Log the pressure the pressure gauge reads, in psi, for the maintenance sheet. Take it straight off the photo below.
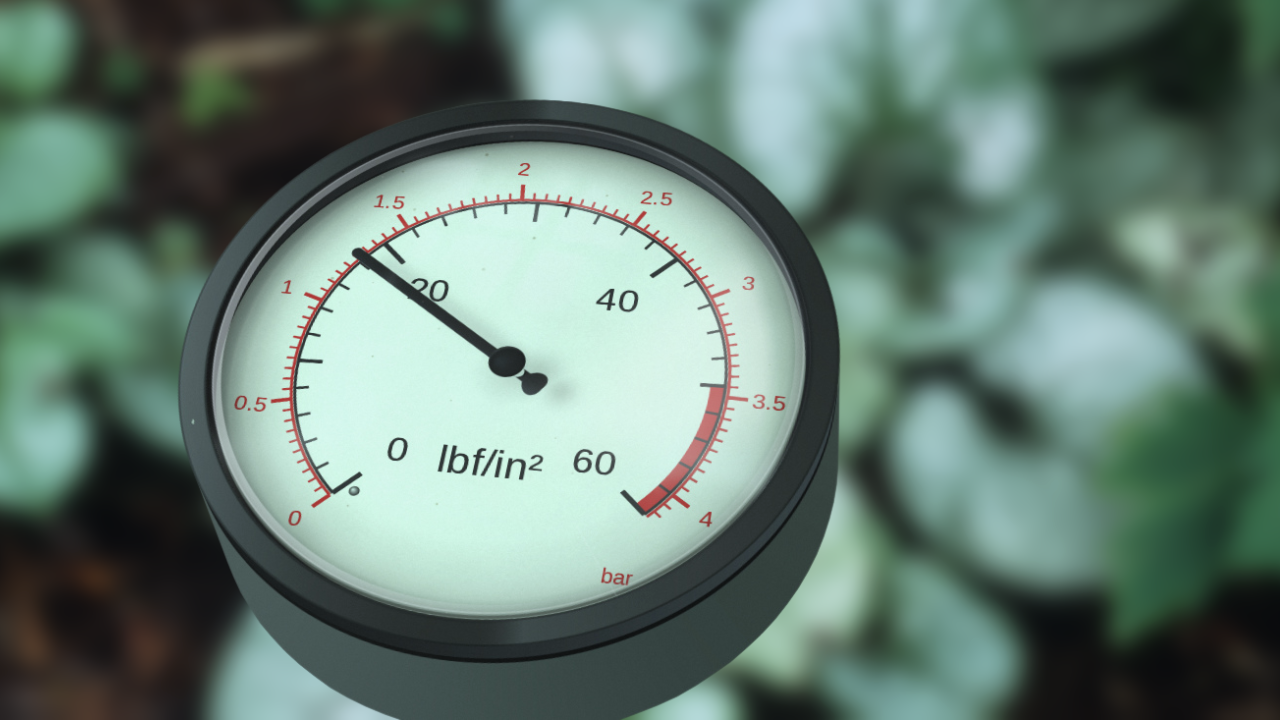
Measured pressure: 18 psi
